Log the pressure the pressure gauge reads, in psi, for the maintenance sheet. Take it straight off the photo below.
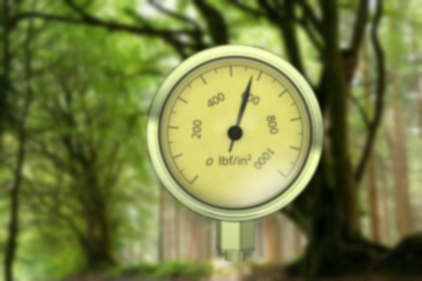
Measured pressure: 575 psi
